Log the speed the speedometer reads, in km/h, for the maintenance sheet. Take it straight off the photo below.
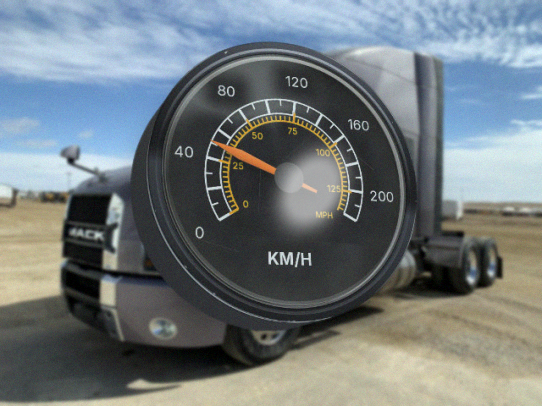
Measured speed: 50 km/h
